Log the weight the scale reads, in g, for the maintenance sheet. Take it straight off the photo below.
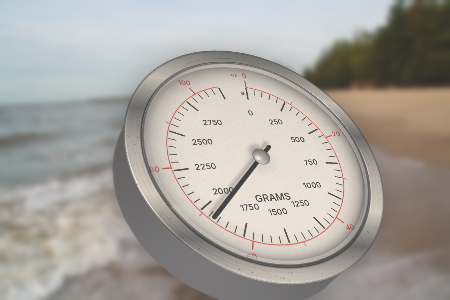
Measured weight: 1925 g
